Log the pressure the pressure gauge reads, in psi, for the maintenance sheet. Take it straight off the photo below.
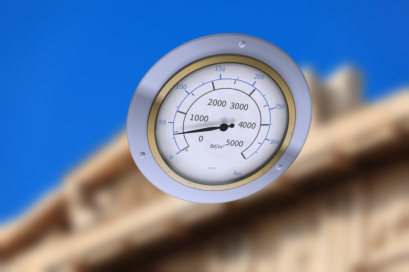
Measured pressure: 500 psi
